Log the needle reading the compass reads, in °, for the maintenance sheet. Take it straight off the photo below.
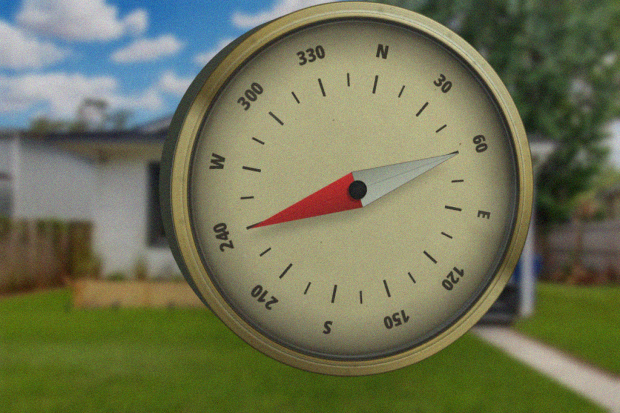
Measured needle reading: 240 °
